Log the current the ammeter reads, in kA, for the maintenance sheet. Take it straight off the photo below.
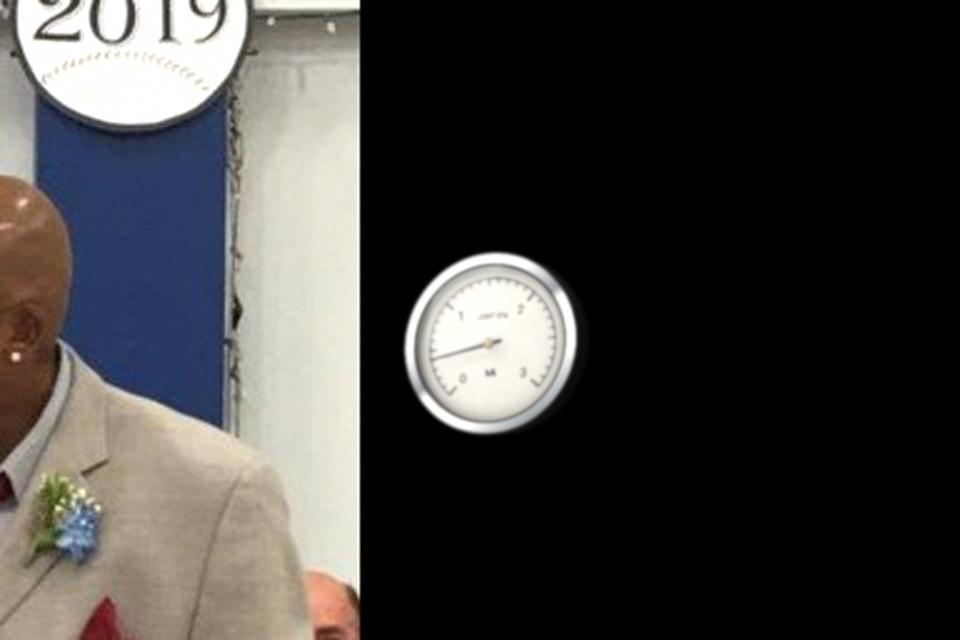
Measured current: 0.4 kA
